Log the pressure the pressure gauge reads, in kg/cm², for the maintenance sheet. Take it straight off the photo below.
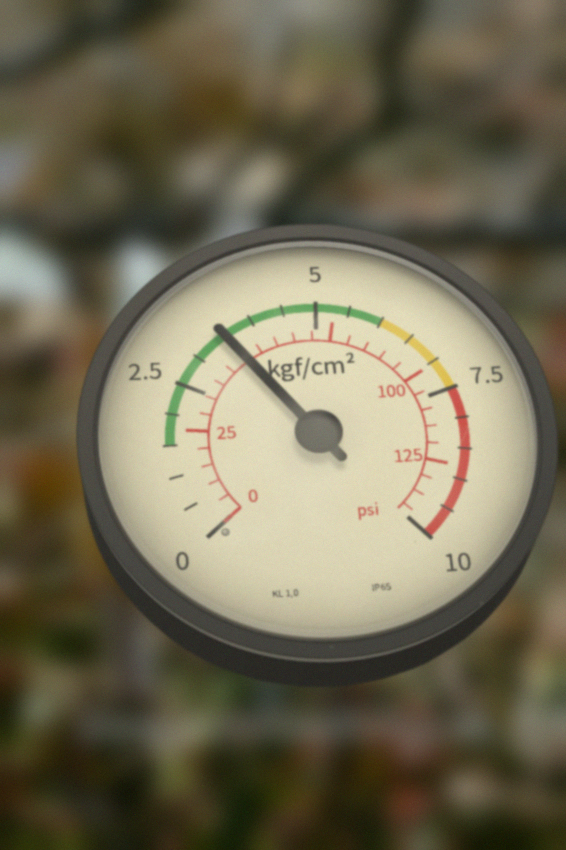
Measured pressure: 3.5 kg/cm²
